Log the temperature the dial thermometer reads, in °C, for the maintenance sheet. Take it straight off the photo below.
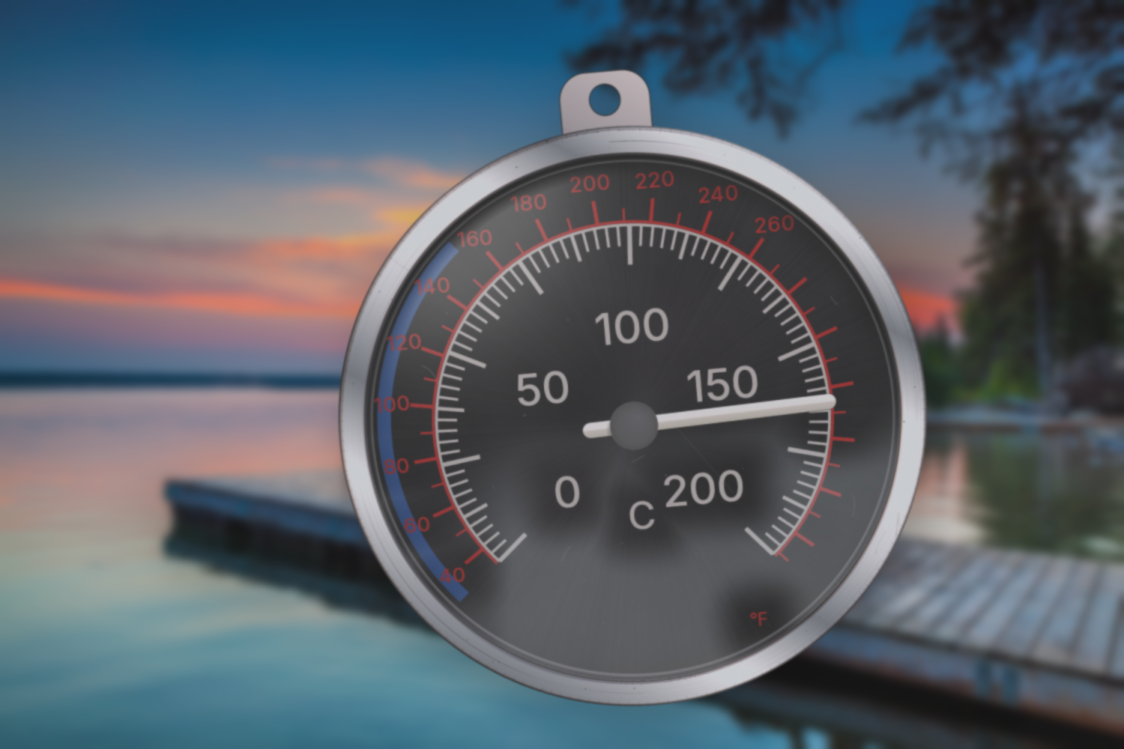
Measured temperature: 162.5 °C
